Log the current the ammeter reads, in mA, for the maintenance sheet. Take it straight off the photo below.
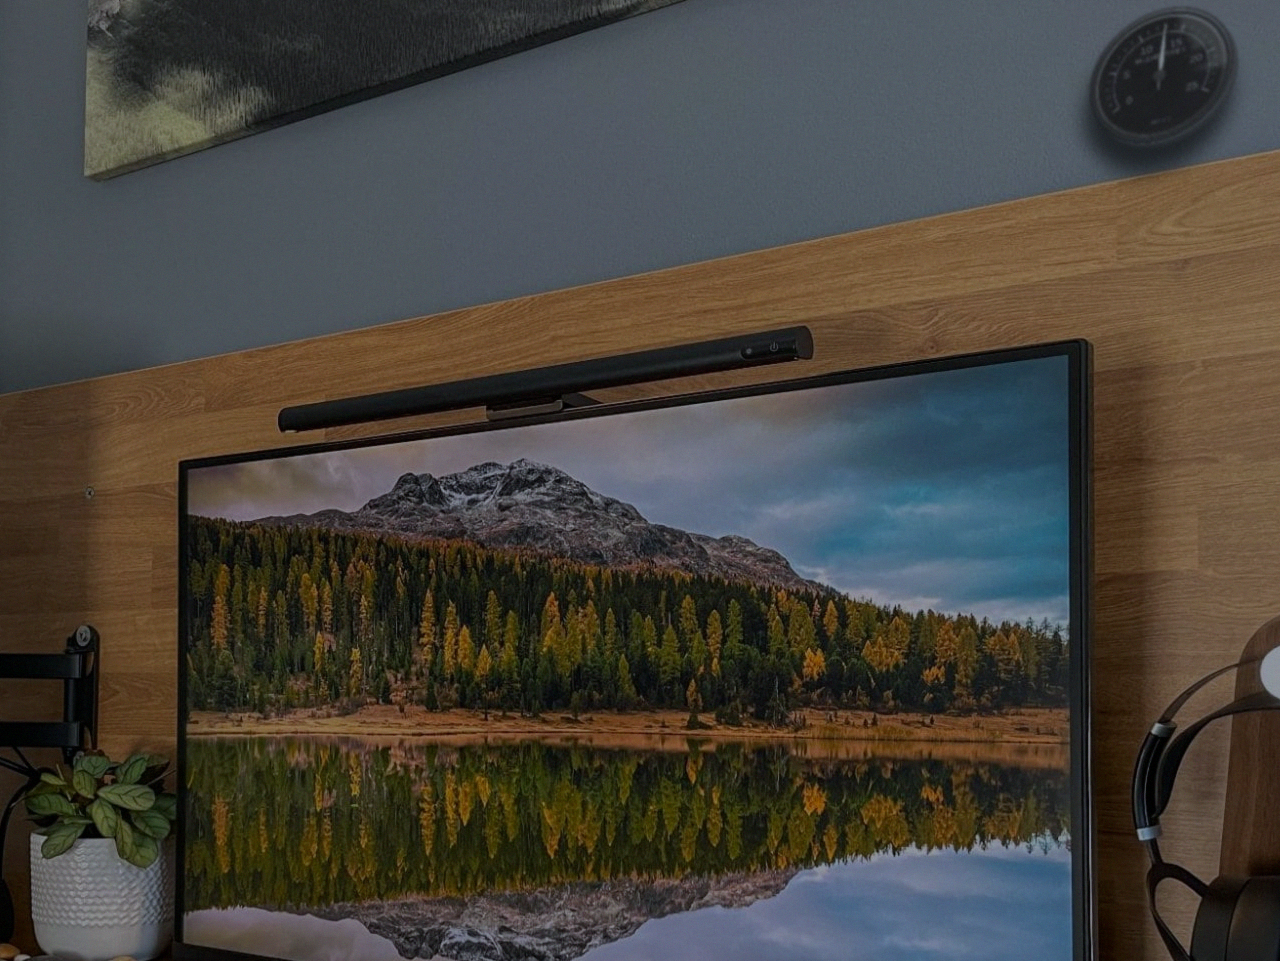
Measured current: 13 mA
